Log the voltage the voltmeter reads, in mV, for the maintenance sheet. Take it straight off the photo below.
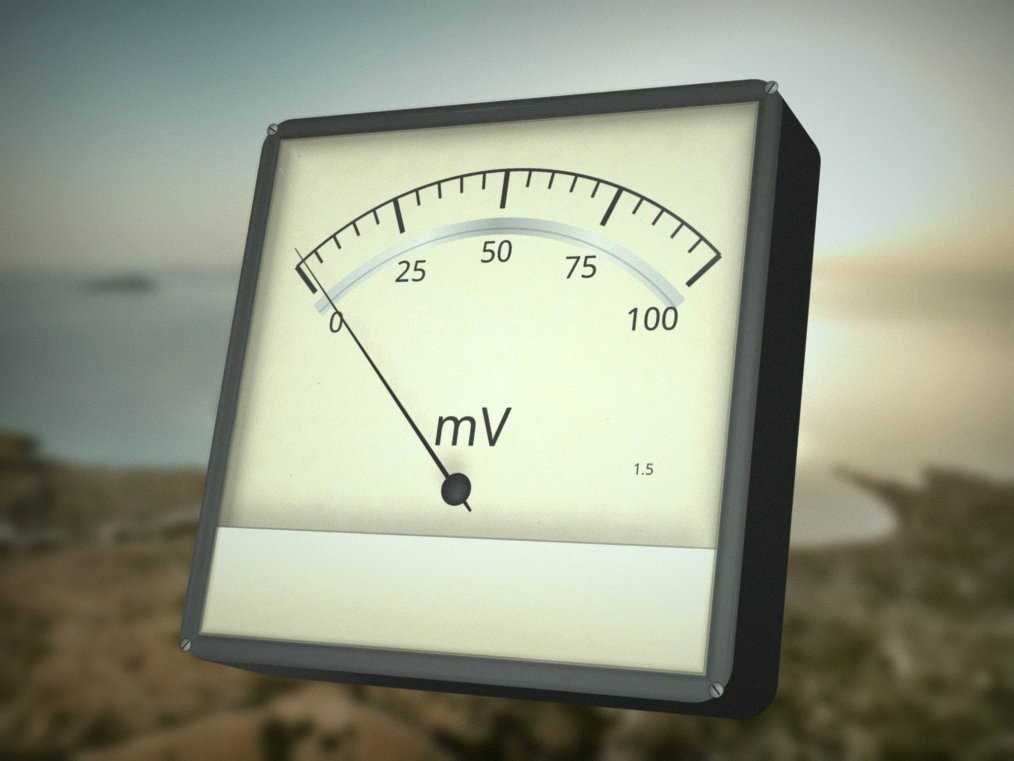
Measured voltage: 2.5 mV
